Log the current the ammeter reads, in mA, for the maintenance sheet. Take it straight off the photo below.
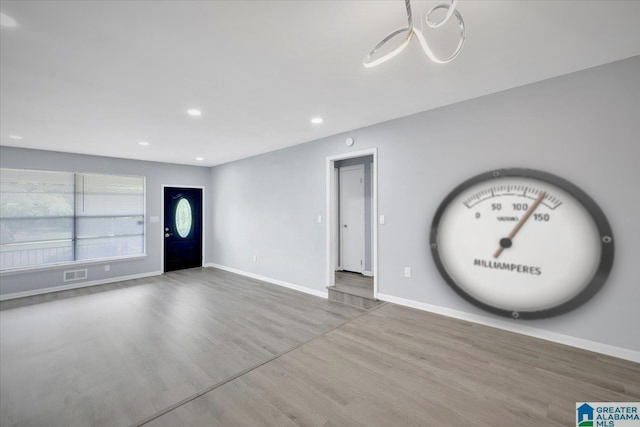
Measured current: 125 mA
